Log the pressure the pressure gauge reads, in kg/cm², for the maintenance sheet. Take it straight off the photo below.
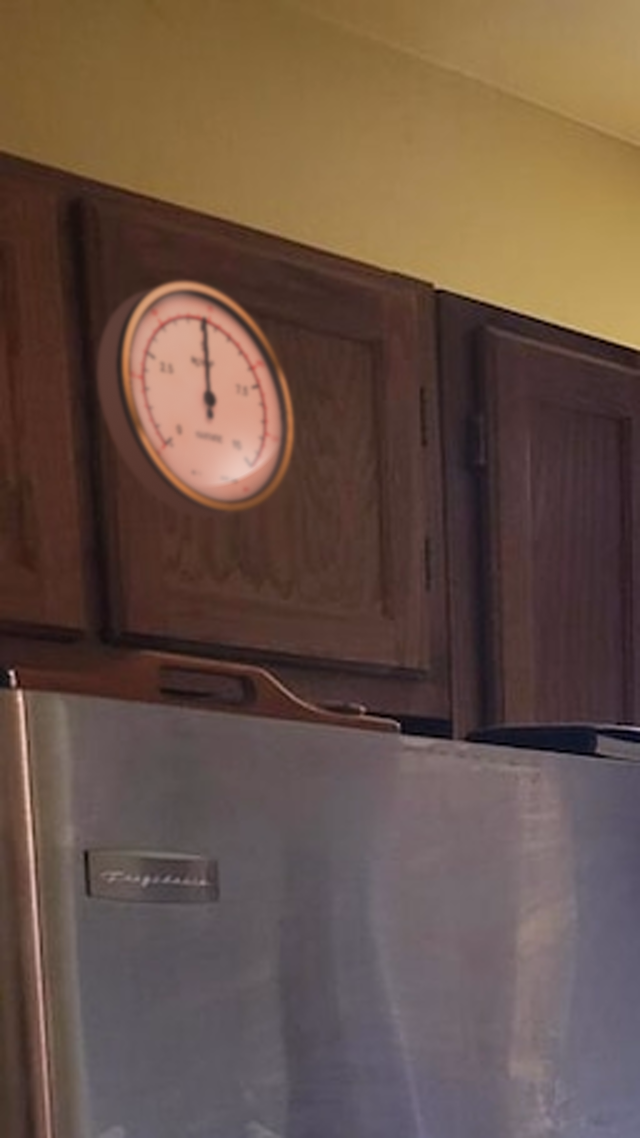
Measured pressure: 5 kg/cm²
